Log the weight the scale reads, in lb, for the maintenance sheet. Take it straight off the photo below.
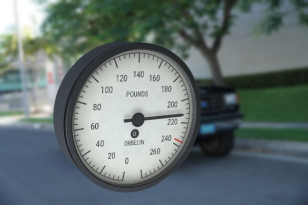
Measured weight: 212 lb
